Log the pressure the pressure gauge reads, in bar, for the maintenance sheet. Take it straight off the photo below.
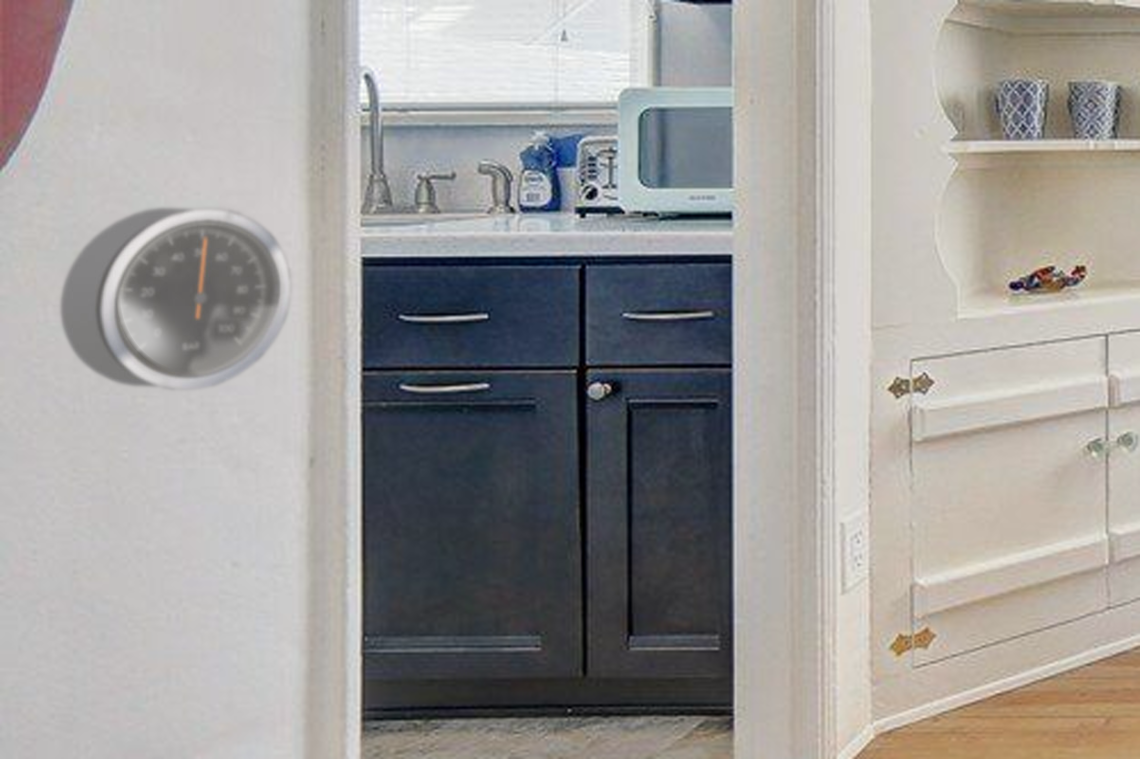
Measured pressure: 50 bar
